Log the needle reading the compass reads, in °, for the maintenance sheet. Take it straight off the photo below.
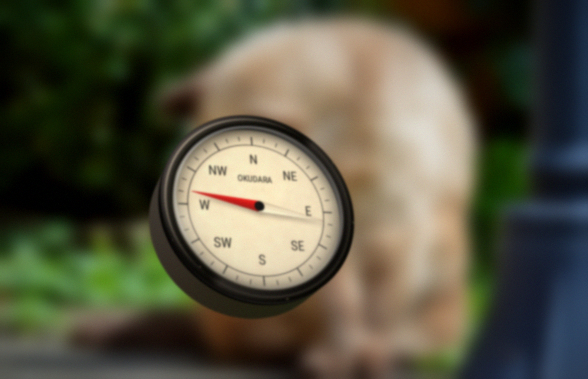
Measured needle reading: 280 °
